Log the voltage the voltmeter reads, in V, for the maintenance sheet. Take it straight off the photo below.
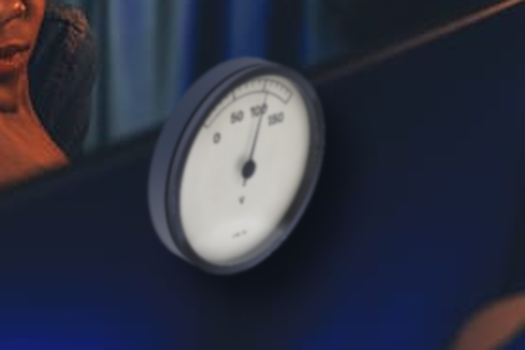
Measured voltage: 100 V
